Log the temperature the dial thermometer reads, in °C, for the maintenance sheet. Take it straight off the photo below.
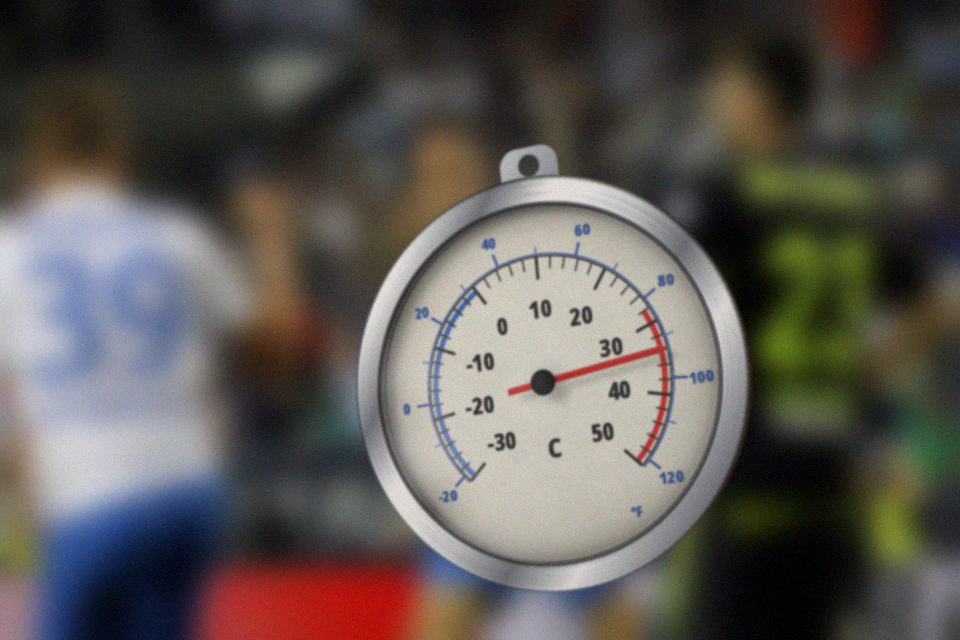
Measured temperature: 34 °C
